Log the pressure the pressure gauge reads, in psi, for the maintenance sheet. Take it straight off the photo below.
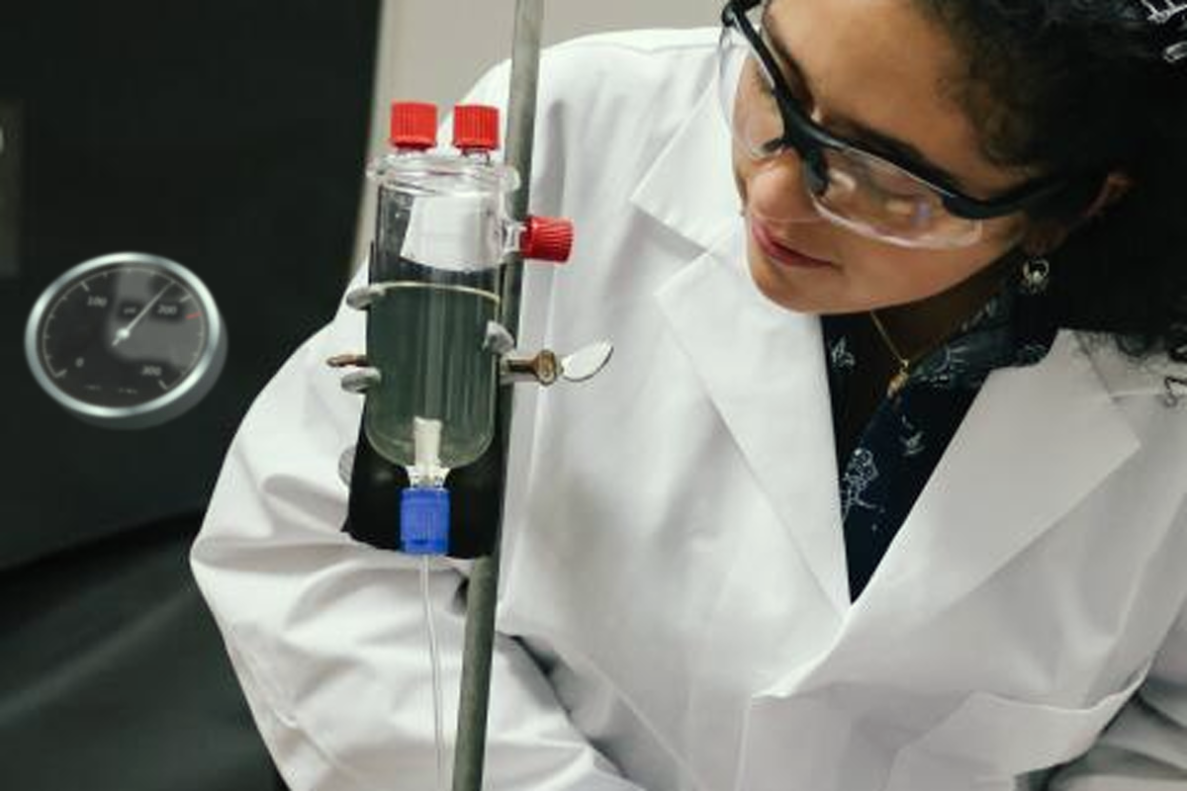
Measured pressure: 180 psi
